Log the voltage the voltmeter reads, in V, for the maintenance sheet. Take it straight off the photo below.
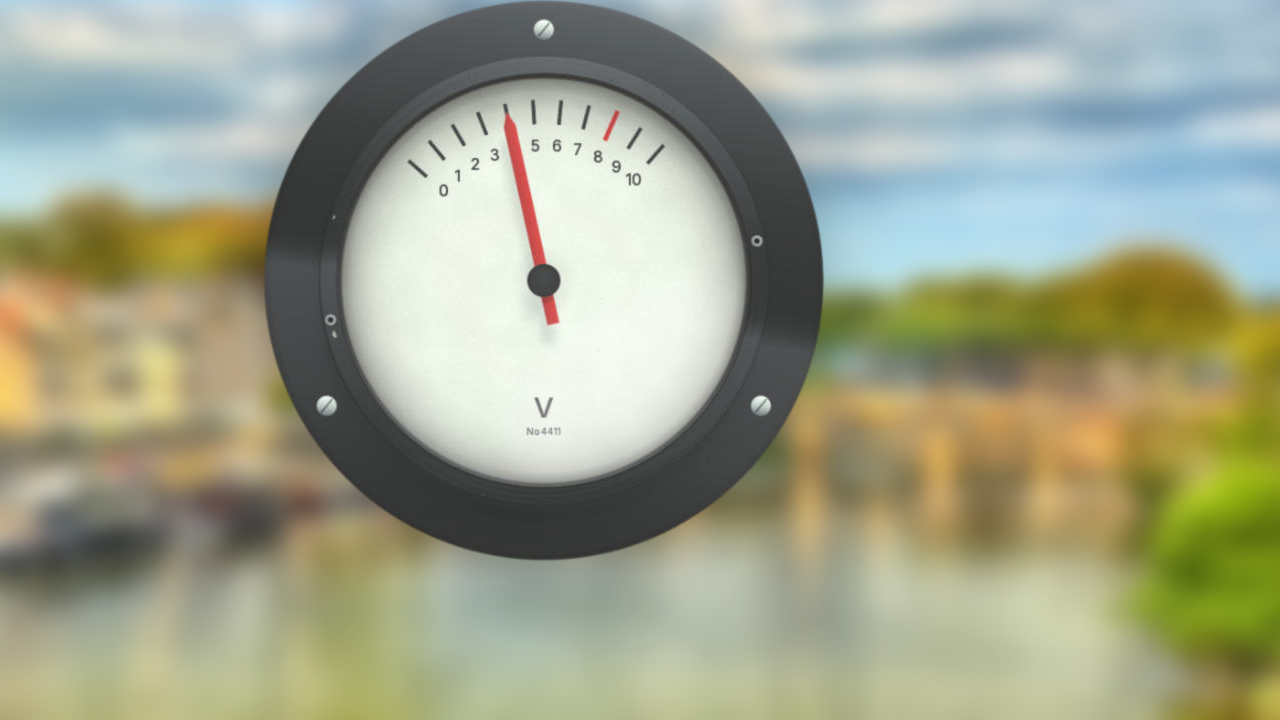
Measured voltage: 4 V
